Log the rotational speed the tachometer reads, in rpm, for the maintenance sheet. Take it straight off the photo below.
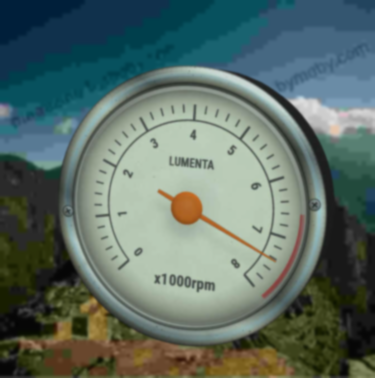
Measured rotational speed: 7400 rpm
